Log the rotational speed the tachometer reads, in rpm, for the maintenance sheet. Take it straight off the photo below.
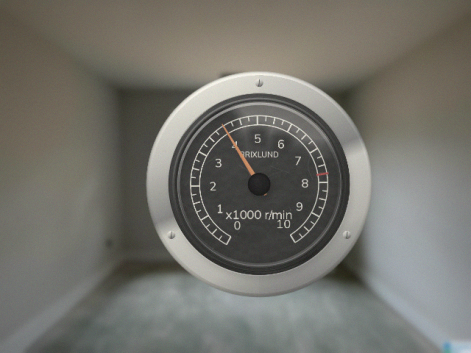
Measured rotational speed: 4000 rpm
